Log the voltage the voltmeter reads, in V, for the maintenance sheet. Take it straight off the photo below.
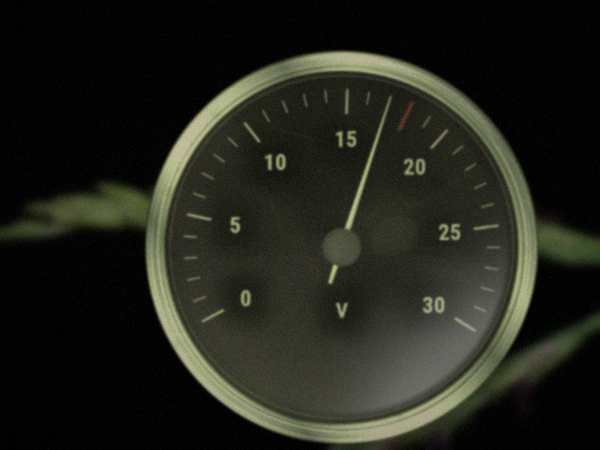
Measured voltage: 17 V
